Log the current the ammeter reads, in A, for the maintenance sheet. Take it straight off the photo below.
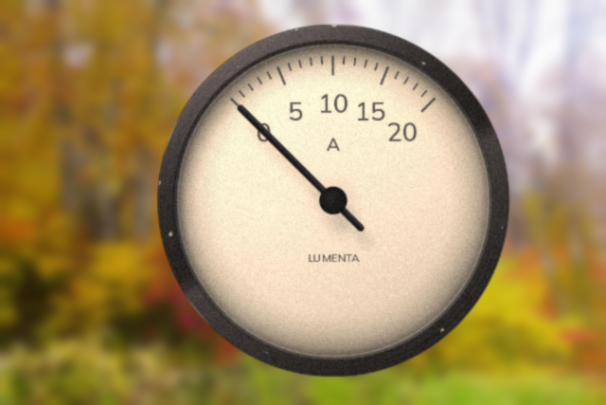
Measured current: 0 A
